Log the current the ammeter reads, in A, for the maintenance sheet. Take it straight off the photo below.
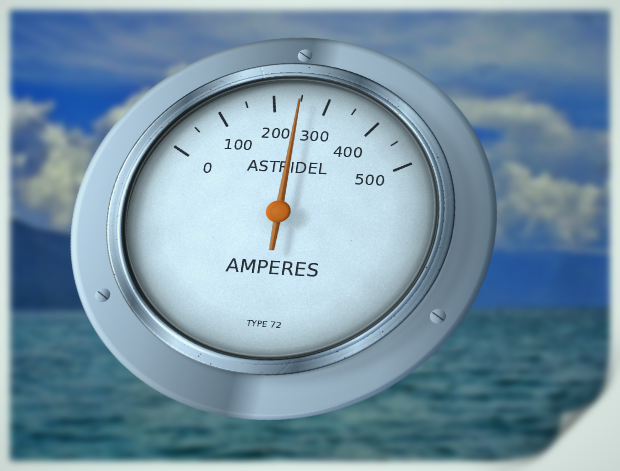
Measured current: 250 A
